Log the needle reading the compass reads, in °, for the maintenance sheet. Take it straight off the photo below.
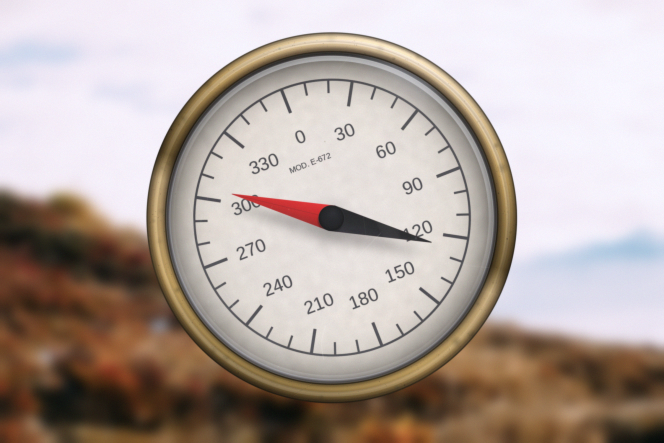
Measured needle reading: 305 °
